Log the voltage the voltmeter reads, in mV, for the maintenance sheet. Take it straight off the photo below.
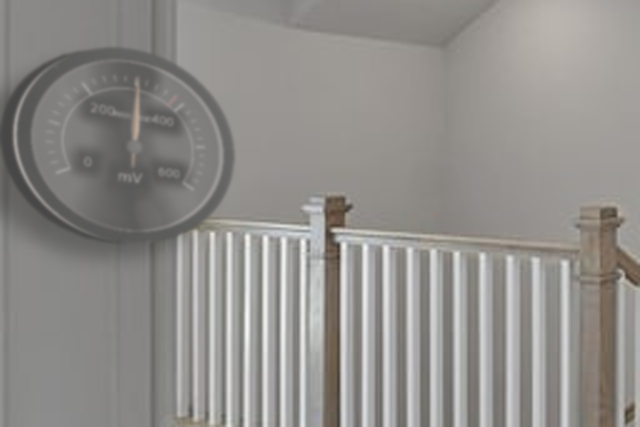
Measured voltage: 300 mV
